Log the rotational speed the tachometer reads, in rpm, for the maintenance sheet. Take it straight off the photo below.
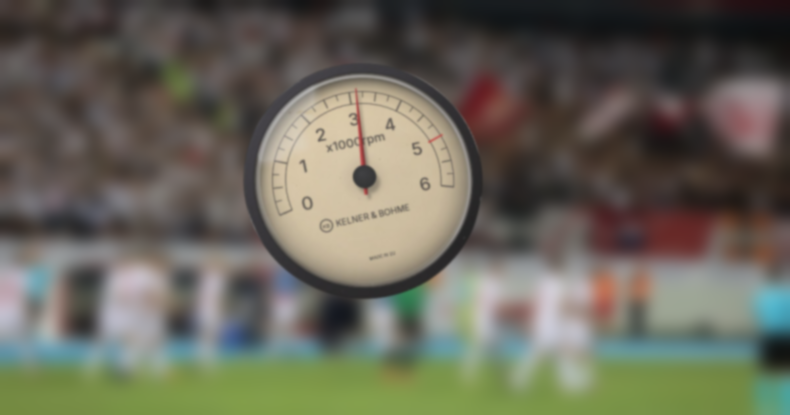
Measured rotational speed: 3125 rpm
